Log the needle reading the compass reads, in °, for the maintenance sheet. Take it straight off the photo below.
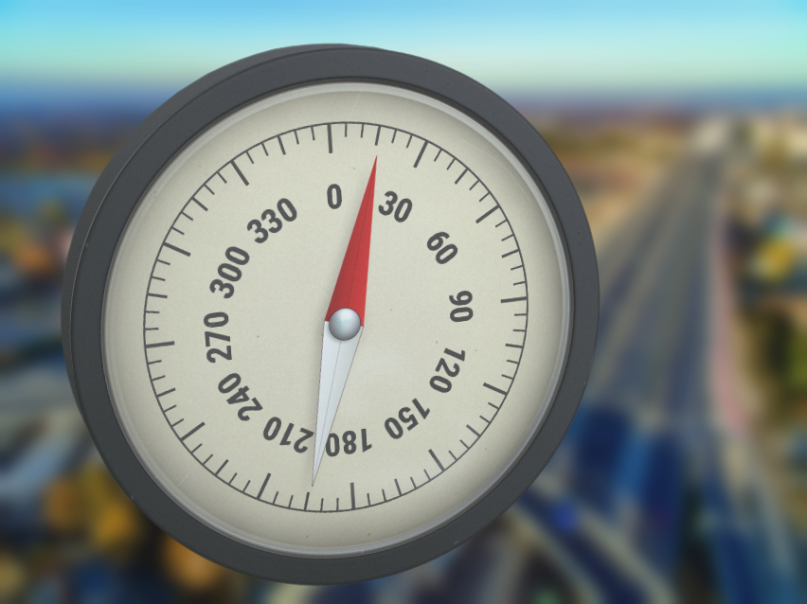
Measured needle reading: 15 °
